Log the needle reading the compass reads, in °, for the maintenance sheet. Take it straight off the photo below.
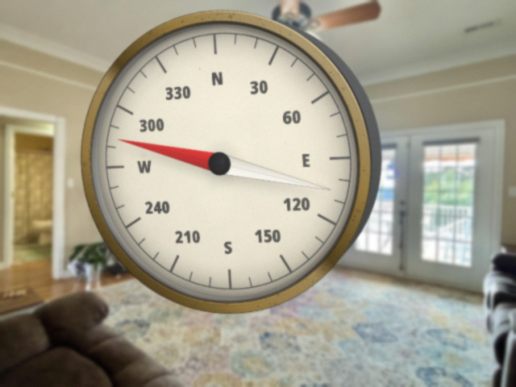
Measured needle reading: 285 °
